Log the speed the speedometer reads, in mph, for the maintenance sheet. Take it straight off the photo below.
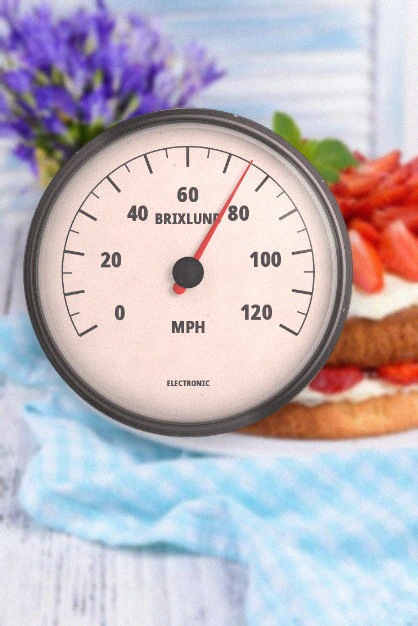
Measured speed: 75 mph
